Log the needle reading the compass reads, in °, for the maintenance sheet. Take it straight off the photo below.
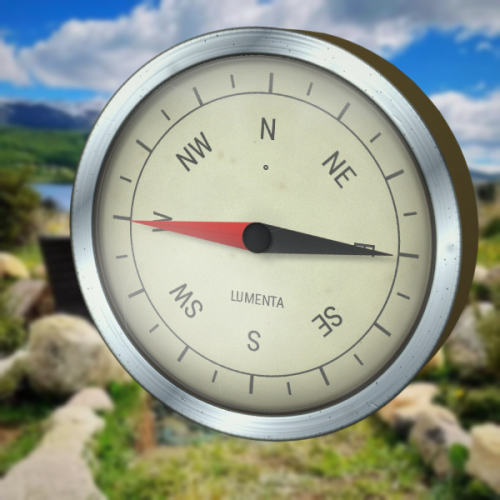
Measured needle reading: 270 °
